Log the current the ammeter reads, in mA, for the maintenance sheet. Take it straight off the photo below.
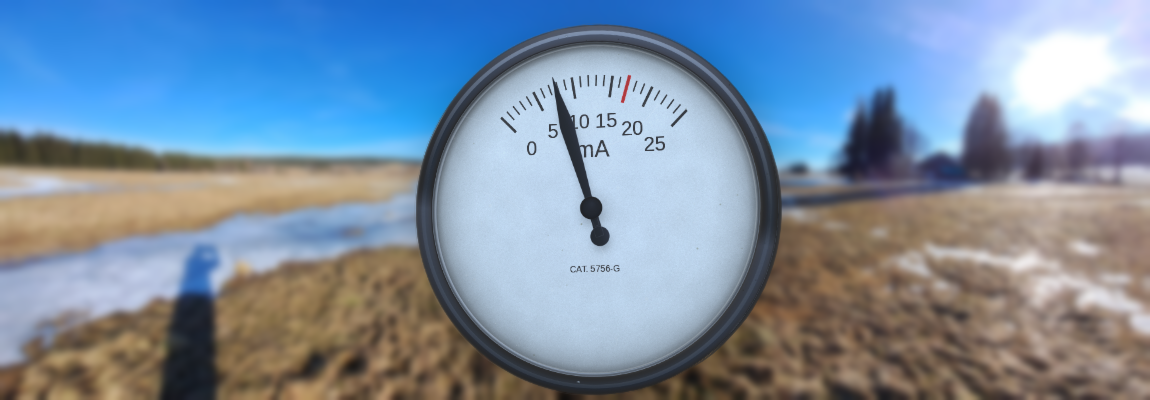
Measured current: 8 mA
